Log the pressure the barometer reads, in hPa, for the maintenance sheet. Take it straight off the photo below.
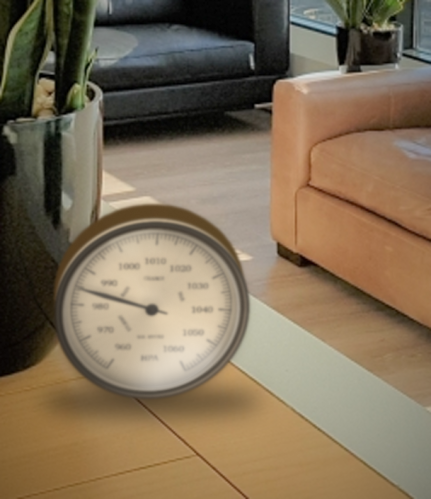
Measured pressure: 985 hPa
